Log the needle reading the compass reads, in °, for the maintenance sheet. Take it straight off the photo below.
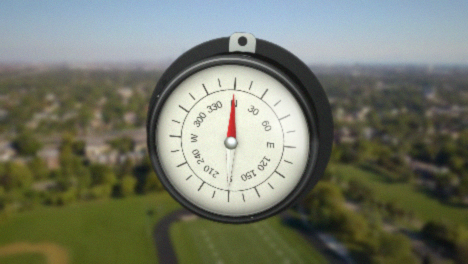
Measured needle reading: 0 °
